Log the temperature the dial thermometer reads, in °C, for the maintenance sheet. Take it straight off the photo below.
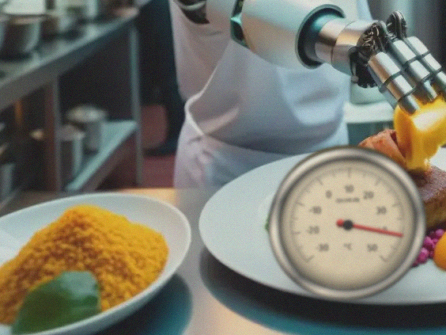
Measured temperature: 40 °C
